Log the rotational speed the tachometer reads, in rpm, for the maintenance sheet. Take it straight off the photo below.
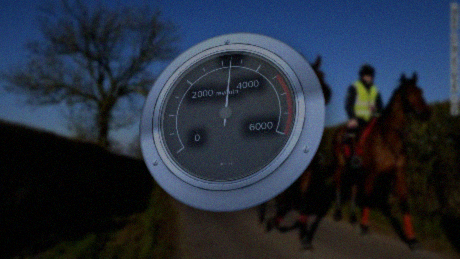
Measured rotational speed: 3250 rpm
